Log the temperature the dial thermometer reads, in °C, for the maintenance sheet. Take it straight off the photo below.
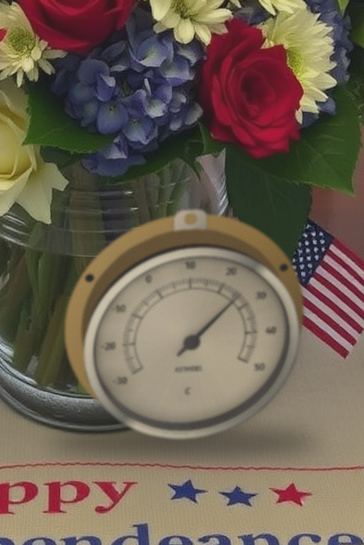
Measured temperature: 25 °C
